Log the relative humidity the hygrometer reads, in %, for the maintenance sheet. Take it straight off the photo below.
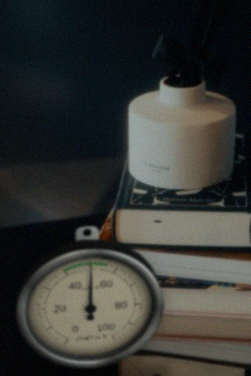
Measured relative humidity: 50 %
